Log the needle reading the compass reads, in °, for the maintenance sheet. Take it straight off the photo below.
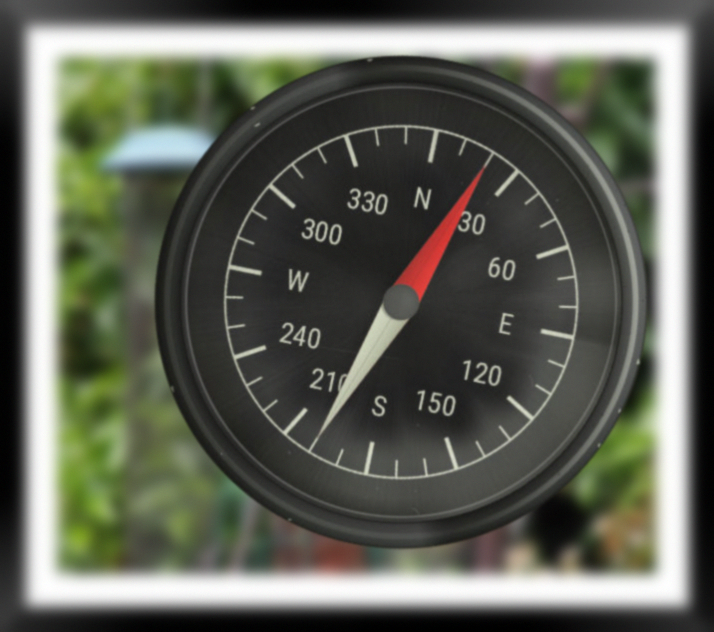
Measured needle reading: 20 °
